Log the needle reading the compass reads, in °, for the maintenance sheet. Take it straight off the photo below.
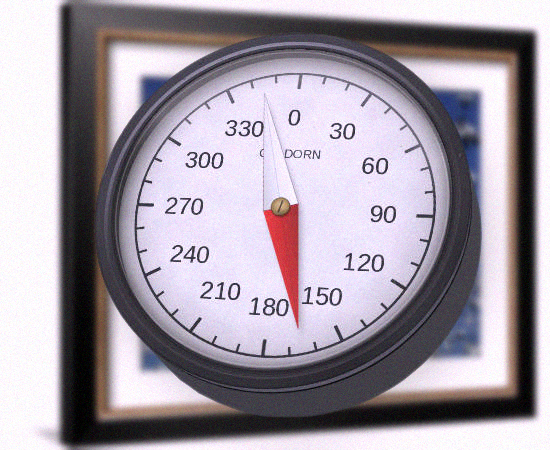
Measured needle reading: 165 °
